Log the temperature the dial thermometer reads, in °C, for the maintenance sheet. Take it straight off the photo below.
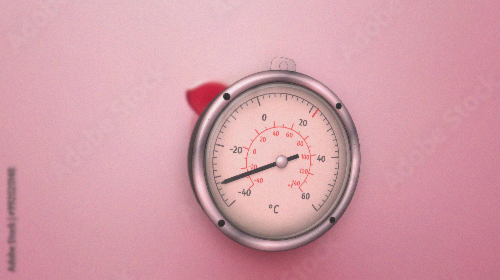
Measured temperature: -32 °C
